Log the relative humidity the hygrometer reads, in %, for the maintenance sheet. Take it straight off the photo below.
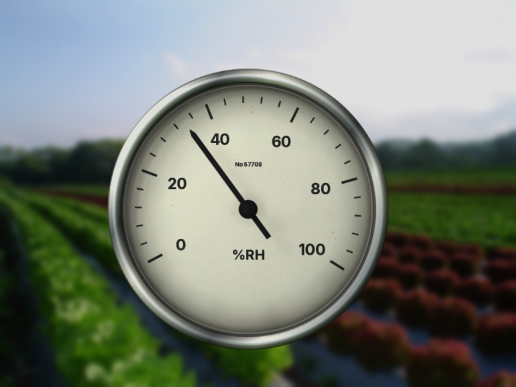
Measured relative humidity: 34 %
